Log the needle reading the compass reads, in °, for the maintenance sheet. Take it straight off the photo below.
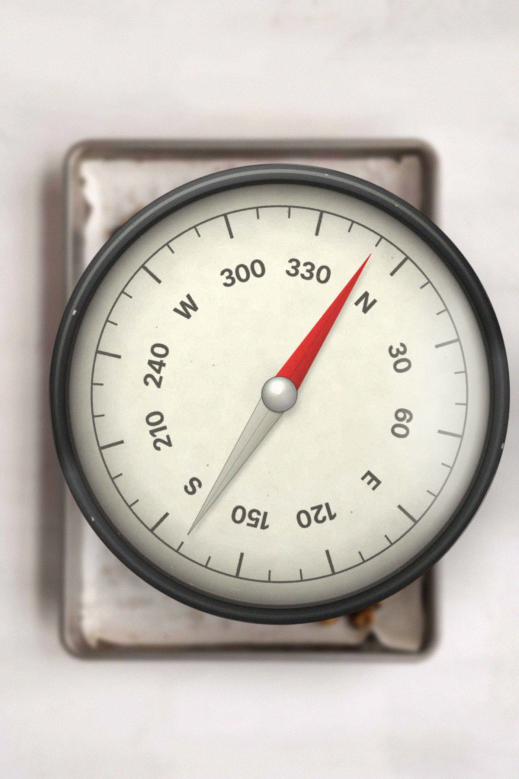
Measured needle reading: 350 °
